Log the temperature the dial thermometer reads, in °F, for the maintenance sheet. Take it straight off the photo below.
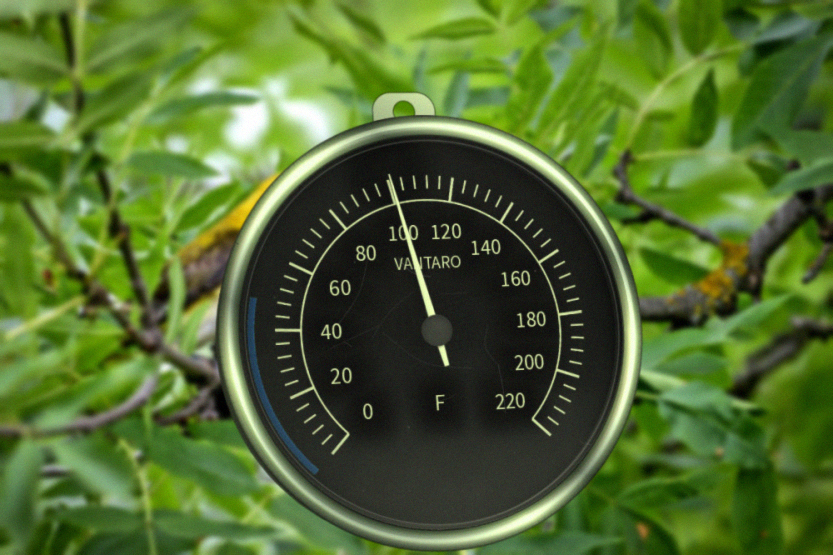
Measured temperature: 100 °F
